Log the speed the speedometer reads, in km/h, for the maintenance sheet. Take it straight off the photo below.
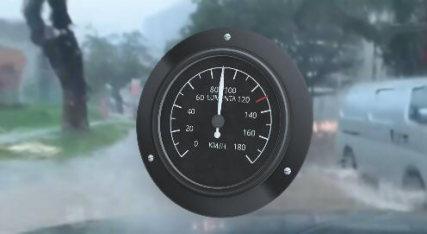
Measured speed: 90 km/h
